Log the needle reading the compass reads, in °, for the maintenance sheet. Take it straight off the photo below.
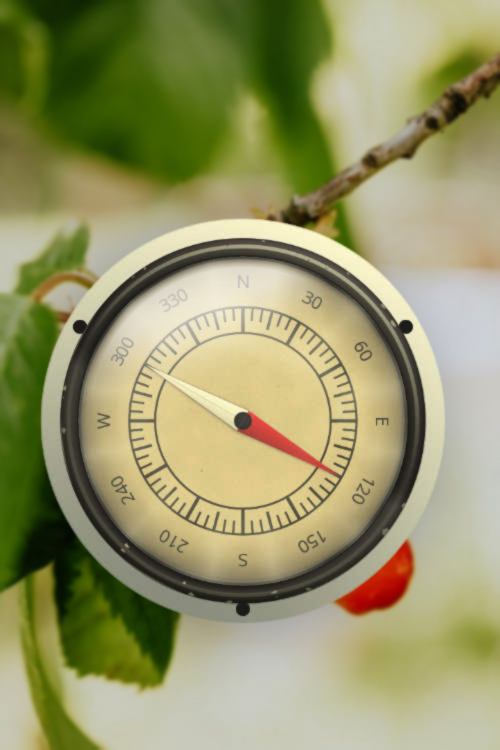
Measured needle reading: 120 °
